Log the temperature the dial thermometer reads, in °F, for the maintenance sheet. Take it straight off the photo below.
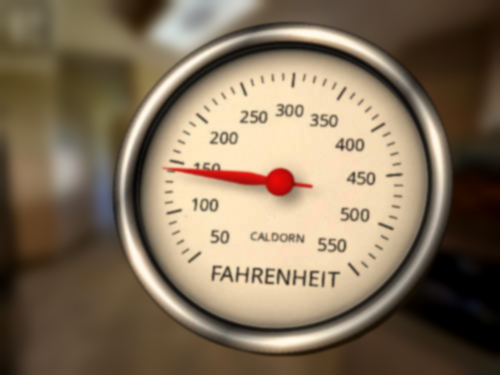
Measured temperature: 140 °F
